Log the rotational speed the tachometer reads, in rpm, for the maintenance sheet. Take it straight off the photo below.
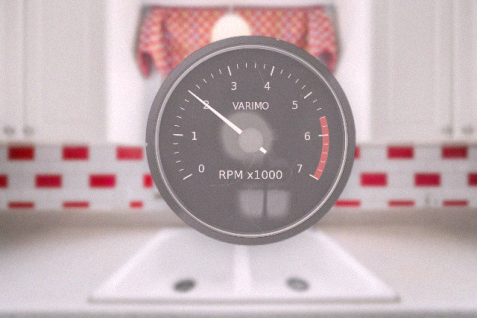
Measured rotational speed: 2000 rpm
